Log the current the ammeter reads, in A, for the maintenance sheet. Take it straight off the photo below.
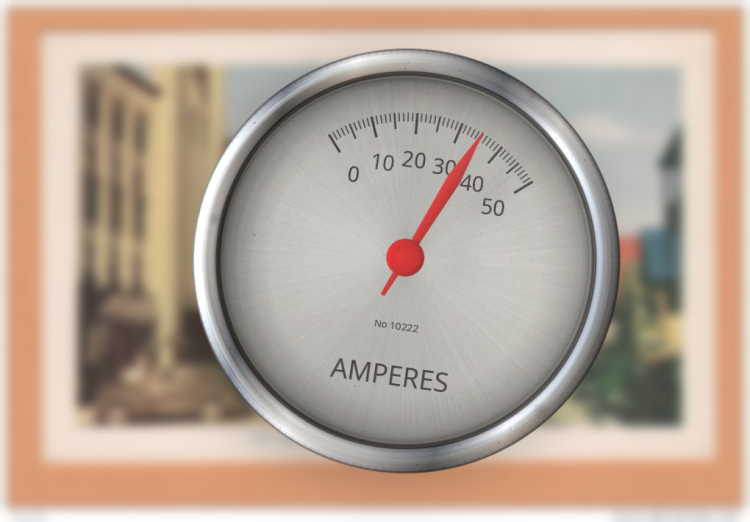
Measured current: 35 A
